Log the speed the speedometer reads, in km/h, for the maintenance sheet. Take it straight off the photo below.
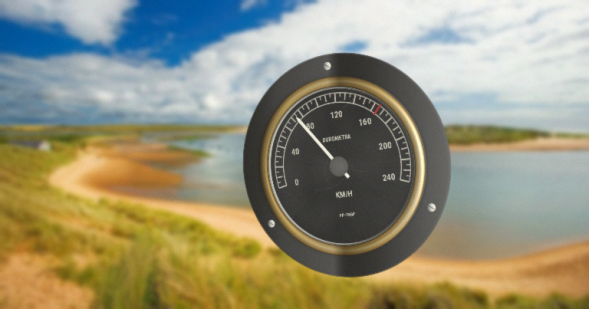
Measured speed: 75 km/h
